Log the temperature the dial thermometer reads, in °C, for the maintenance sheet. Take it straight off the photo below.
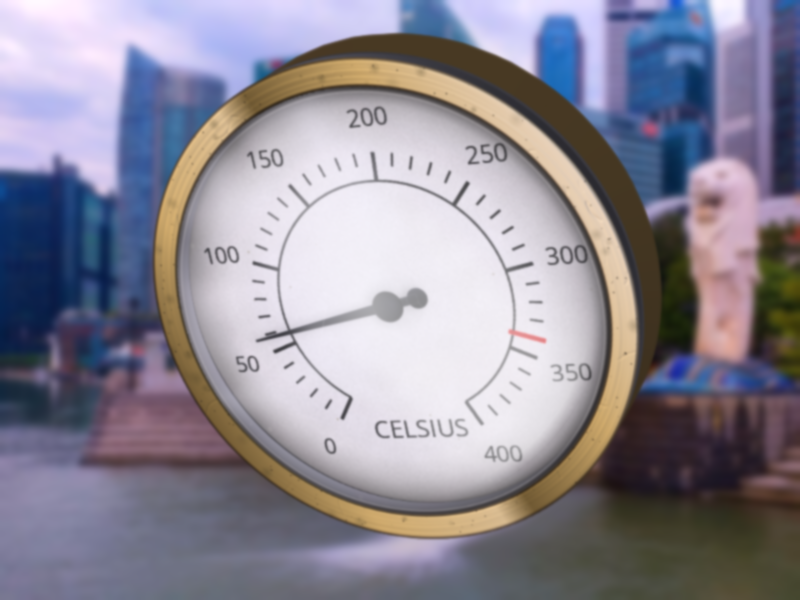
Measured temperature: 60 °C
